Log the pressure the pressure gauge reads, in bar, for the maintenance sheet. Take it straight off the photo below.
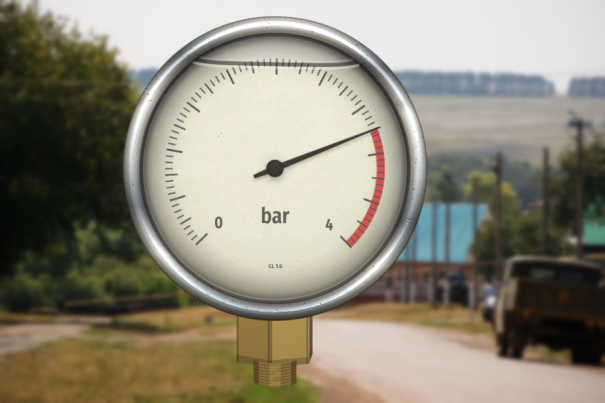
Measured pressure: 3 bar
